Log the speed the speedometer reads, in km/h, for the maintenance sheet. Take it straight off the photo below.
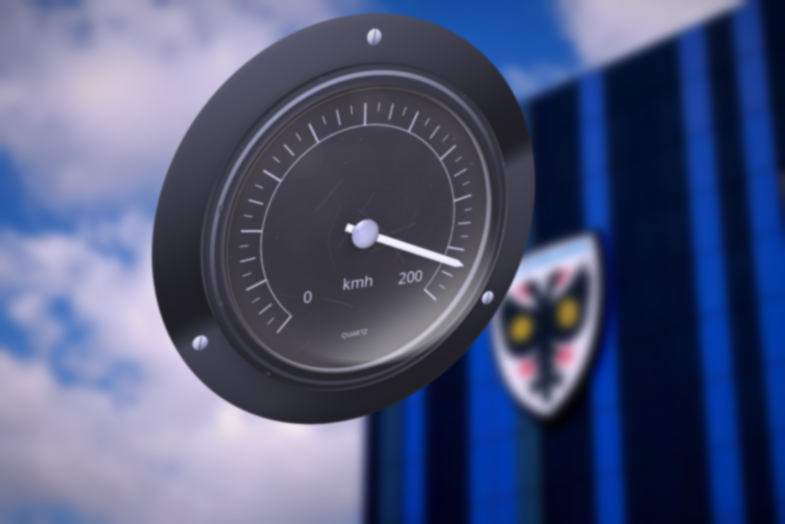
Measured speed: 185 km/h
